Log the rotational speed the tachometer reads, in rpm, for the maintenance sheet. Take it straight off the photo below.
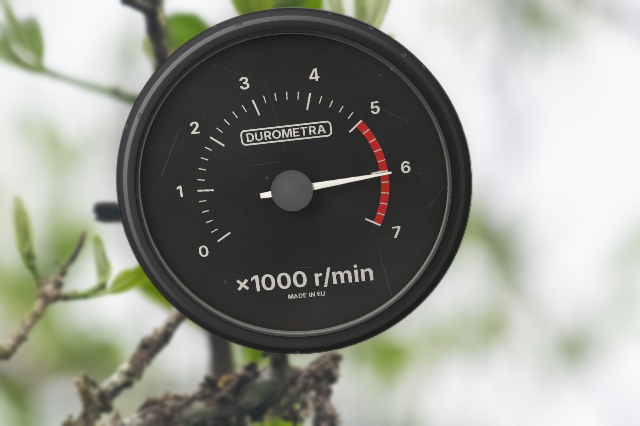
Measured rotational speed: 6000 rpm
